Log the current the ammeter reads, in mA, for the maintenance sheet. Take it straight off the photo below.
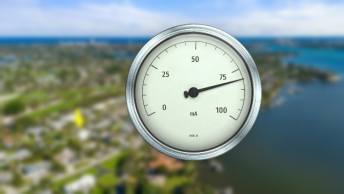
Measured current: 80 mA
